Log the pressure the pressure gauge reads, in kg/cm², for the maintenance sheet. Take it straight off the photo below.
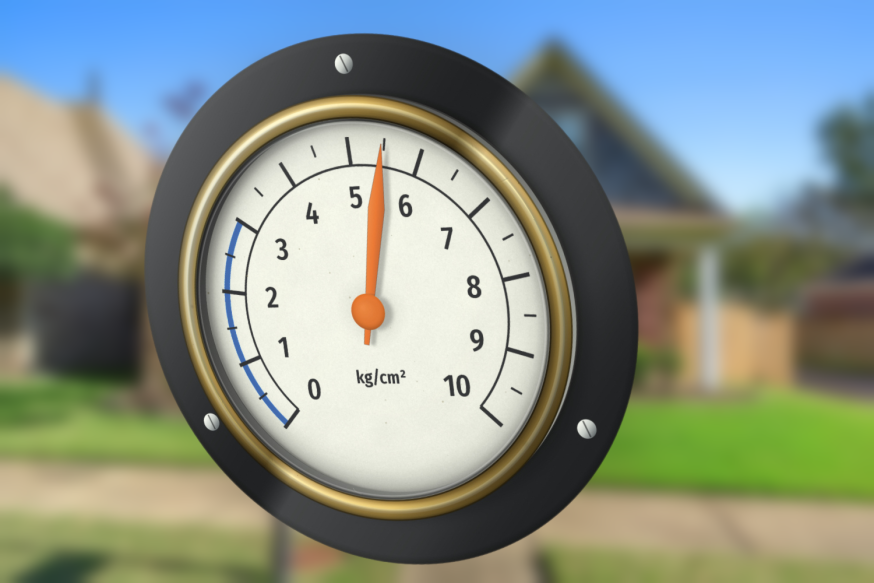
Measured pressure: 5.5 kg/cm²
